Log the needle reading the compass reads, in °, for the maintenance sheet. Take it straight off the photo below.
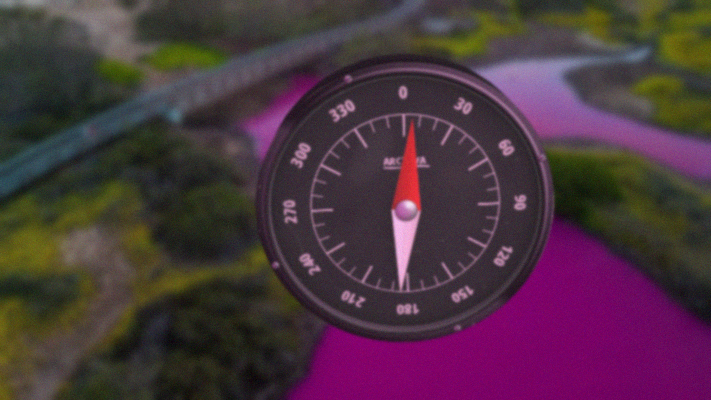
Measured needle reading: 5 °
